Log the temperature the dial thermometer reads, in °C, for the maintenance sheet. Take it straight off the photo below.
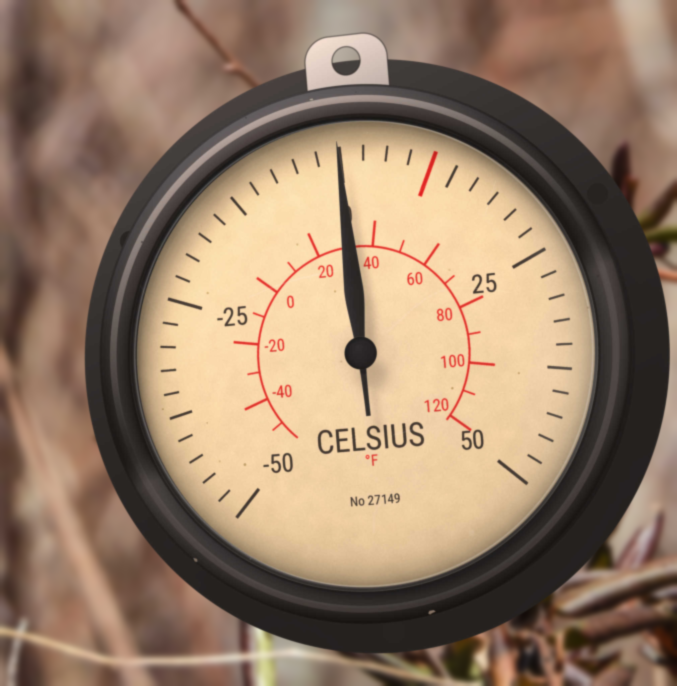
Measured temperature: 0 °C
